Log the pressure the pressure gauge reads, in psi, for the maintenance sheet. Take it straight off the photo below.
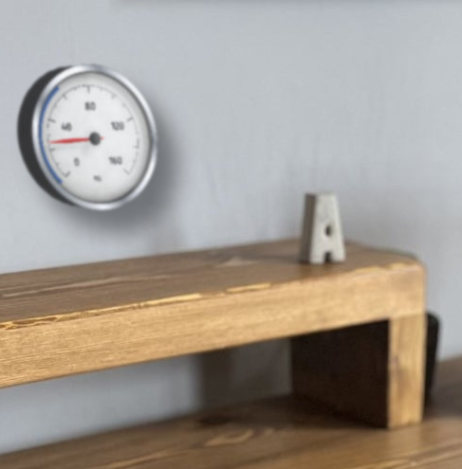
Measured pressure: 25 psi
